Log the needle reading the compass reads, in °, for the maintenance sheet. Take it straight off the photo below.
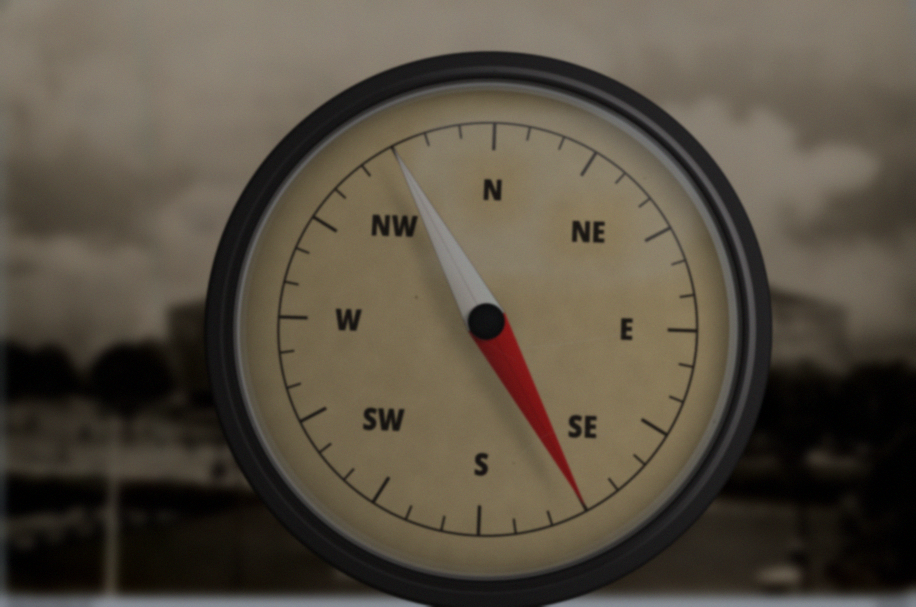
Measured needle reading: 150 °
